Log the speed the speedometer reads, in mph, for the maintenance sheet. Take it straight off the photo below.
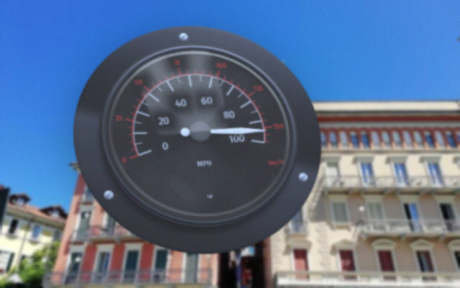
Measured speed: 95 mph
